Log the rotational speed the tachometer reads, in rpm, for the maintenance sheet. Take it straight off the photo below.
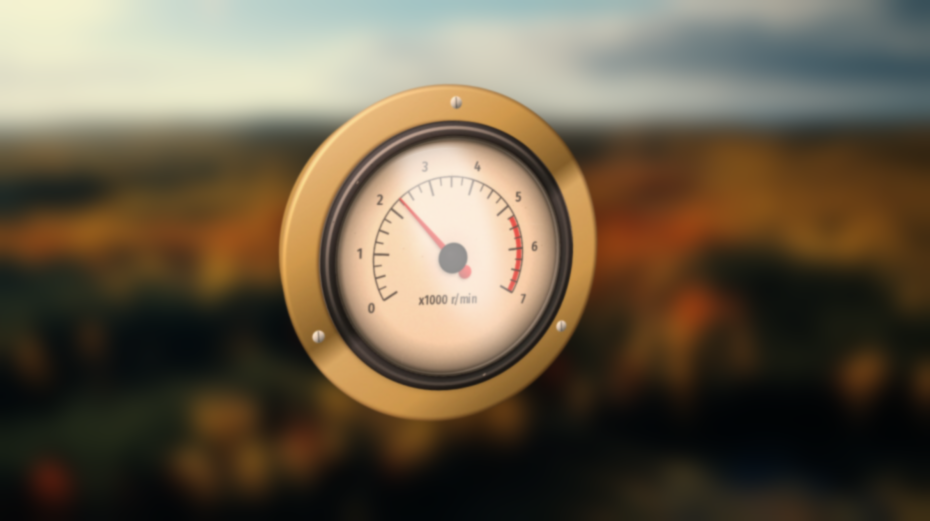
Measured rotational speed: 2250 rpm
